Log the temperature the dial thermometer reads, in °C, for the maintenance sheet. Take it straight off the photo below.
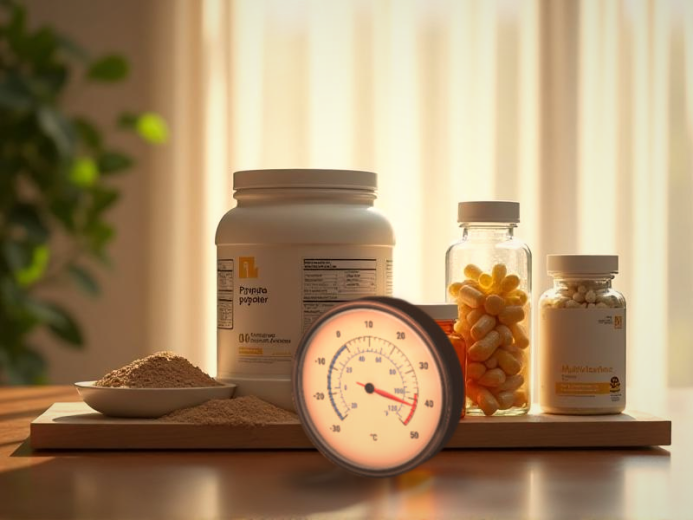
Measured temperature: 42 °C
